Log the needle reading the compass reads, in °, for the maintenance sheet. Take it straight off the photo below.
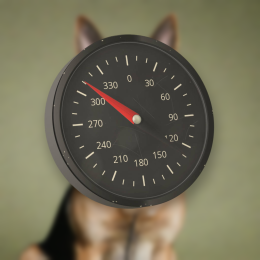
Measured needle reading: 310 °
